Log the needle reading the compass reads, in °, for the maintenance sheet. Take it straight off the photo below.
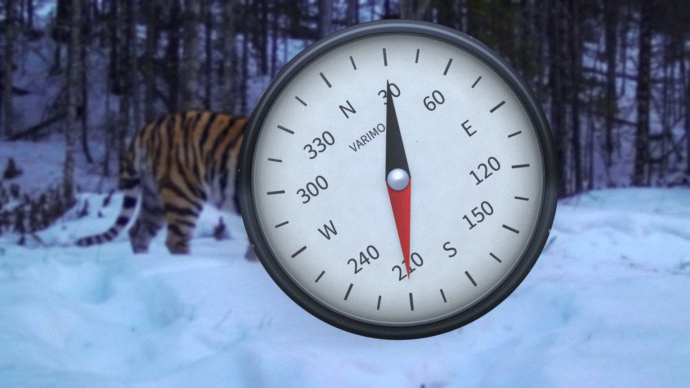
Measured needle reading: 210 °
